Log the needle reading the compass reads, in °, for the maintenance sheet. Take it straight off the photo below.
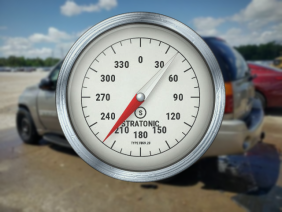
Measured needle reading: 220 °
